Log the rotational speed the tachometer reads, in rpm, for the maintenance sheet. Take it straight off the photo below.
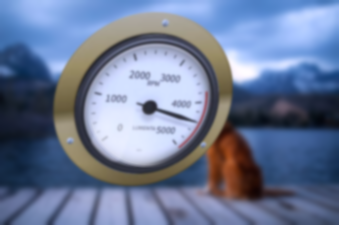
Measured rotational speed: 4400 rpm
